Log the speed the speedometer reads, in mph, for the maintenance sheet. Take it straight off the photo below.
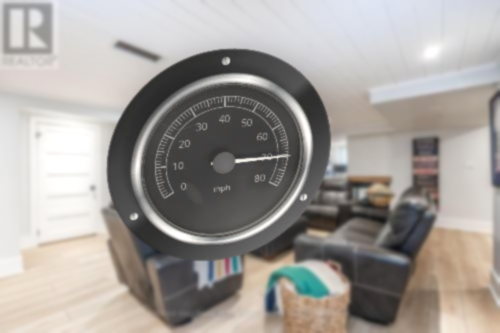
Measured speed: 70 mph
